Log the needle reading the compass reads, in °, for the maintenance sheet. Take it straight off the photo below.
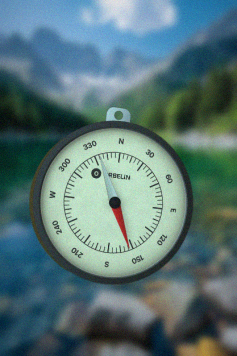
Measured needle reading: 155 °
